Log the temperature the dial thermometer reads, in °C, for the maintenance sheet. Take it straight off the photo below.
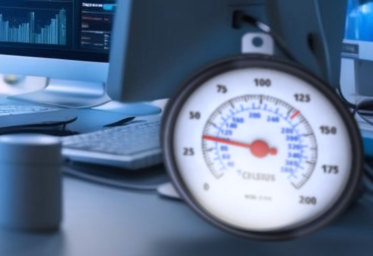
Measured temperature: 37.5 °C
